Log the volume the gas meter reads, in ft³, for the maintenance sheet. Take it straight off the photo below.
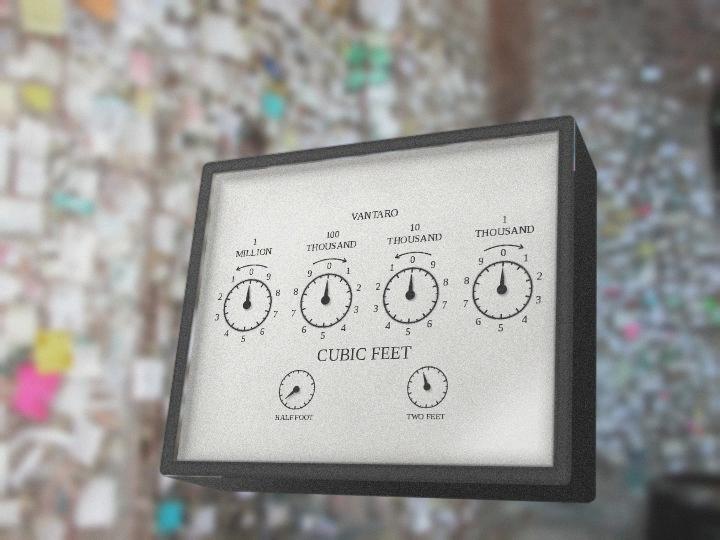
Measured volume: 0 ft³
